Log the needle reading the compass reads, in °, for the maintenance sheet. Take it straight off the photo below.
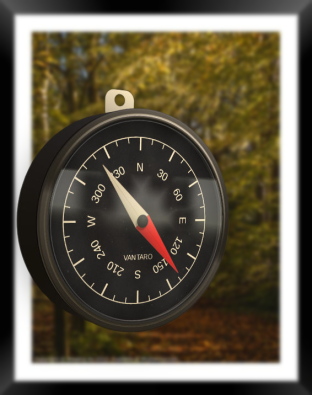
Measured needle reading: 140 °
